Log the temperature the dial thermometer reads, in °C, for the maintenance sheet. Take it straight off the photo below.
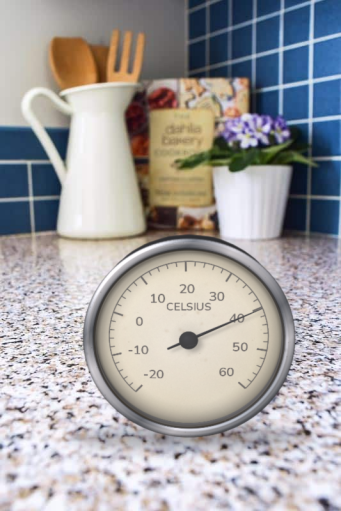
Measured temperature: 40 °C
